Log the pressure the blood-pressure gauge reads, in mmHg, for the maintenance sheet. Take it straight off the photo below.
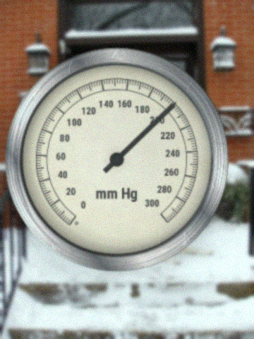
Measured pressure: 200 mmHg
